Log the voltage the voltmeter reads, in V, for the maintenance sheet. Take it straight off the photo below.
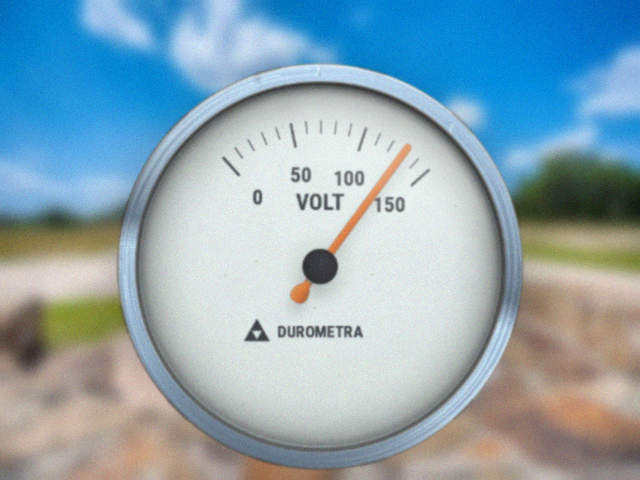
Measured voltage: 130 V
